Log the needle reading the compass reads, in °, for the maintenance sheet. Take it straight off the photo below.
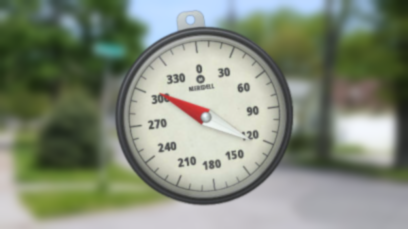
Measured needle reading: 305 °
